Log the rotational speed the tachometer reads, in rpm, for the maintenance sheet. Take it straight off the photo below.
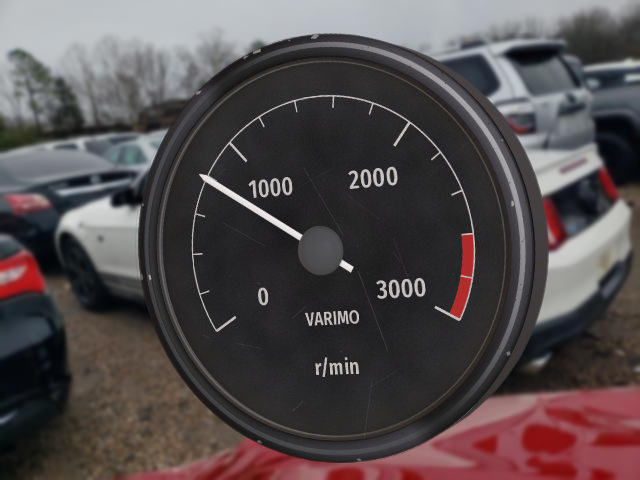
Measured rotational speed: 800 rpm
